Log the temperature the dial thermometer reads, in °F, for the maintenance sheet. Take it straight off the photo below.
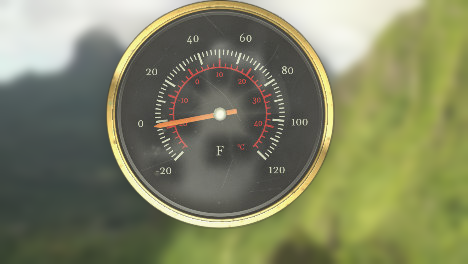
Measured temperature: -2 °F
